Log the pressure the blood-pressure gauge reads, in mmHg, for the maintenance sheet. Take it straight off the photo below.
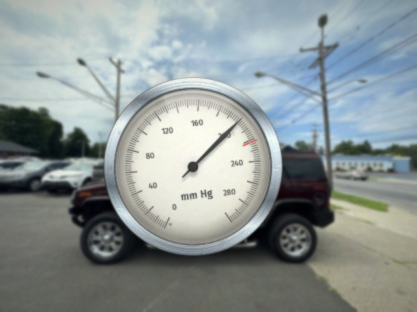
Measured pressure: 200 mmHg
